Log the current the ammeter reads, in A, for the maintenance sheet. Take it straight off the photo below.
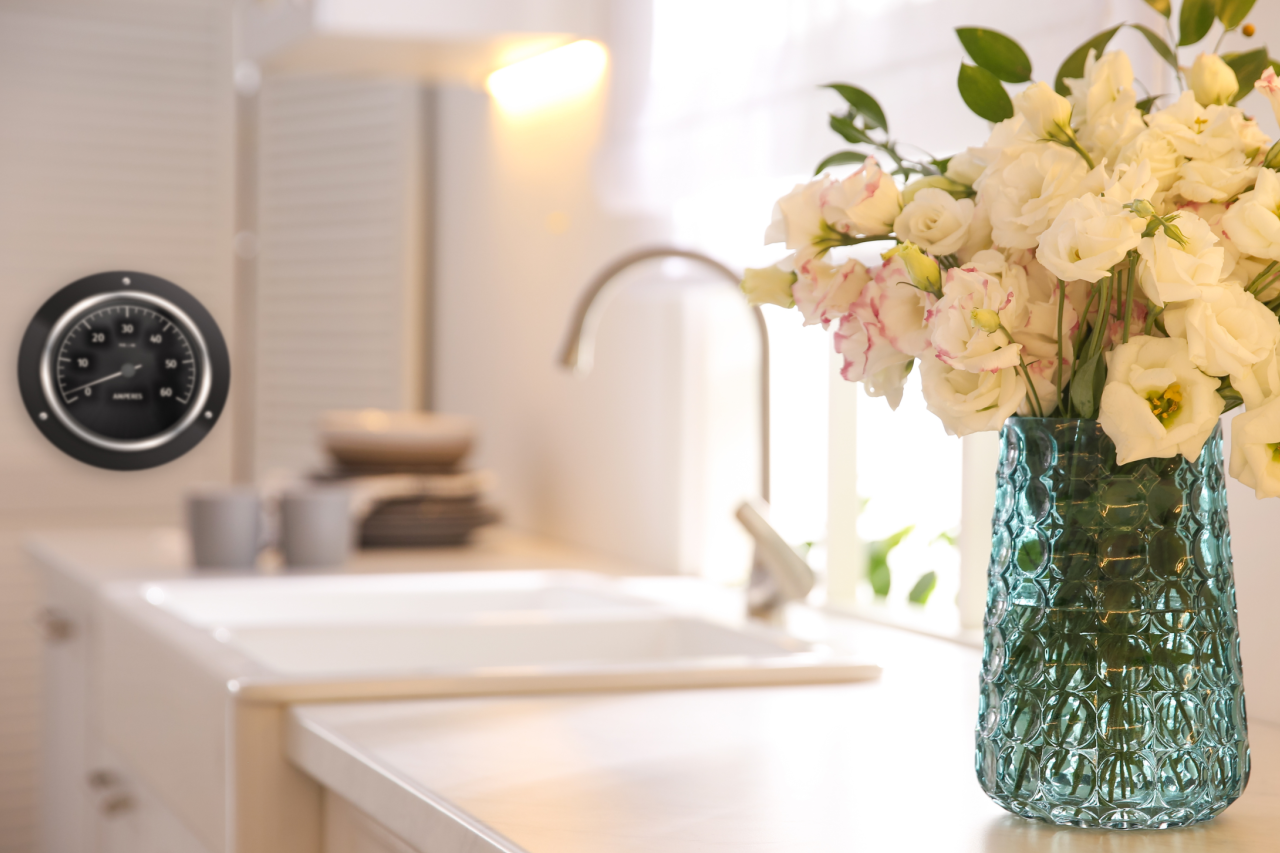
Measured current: 2 A
